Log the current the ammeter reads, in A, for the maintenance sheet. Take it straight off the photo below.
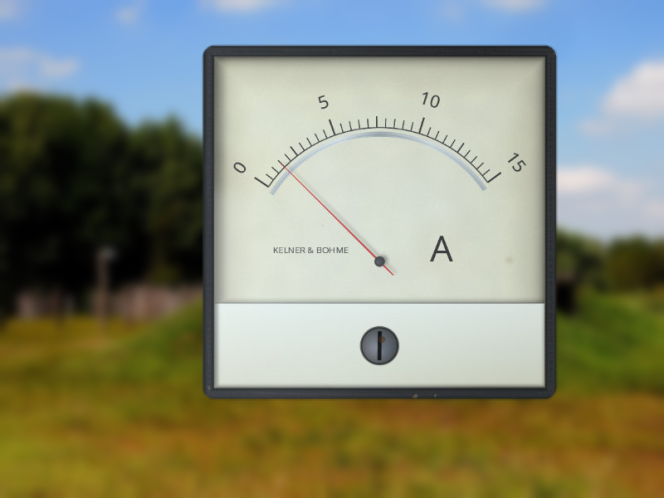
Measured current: 1.5 A
